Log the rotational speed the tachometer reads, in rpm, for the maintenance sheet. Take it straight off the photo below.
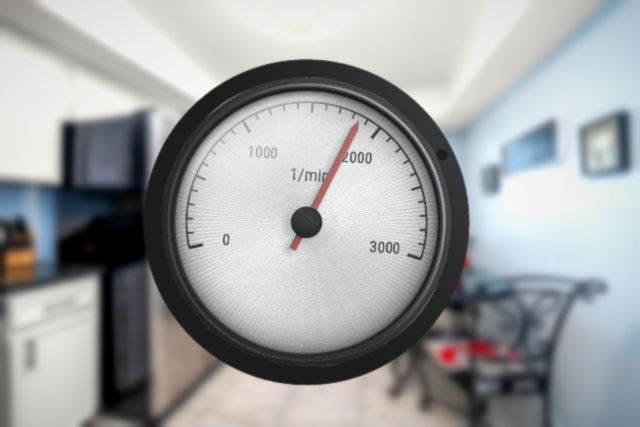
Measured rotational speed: 1850 rpm
